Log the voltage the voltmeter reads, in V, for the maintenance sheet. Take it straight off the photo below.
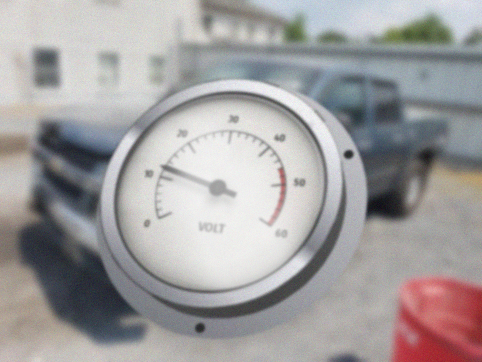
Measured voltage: 12 V
